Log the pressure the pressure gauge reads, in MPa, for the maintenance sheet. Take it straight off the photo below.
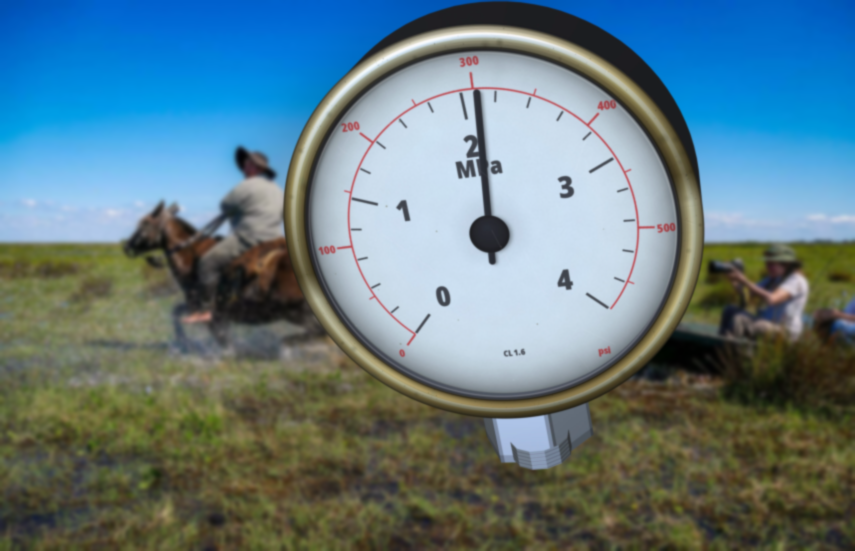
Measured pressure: 2.1 MPa
